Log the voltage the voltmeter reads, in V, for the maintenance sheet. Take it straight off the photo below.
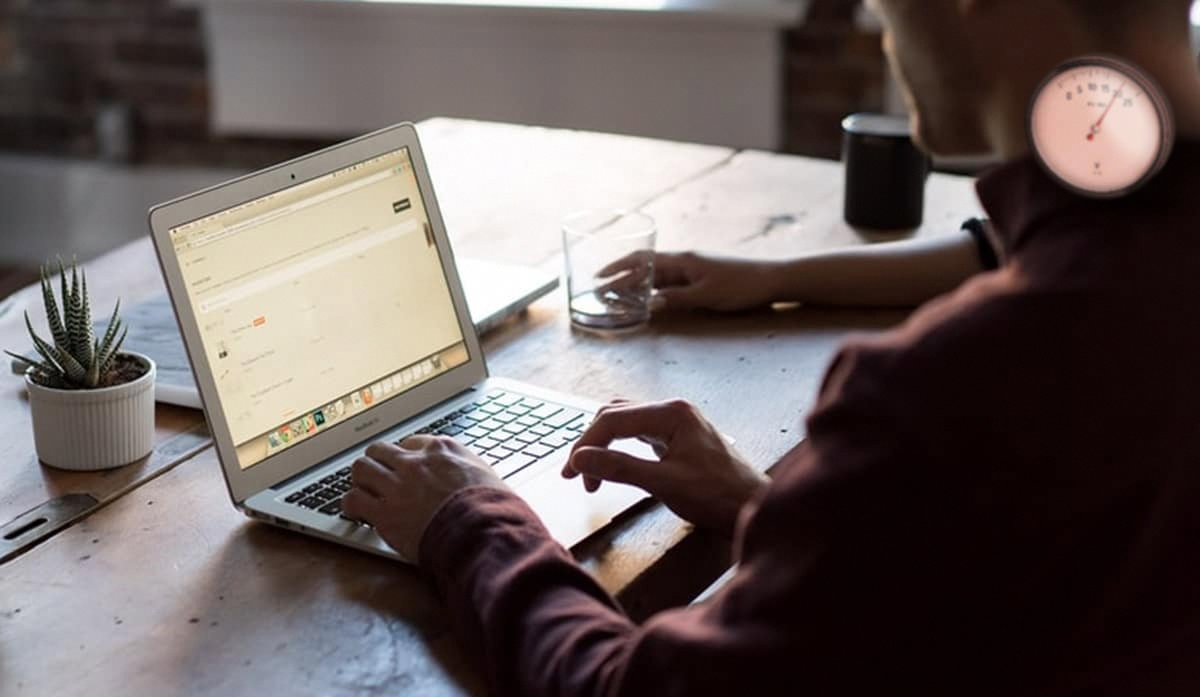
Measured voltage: 20 V
